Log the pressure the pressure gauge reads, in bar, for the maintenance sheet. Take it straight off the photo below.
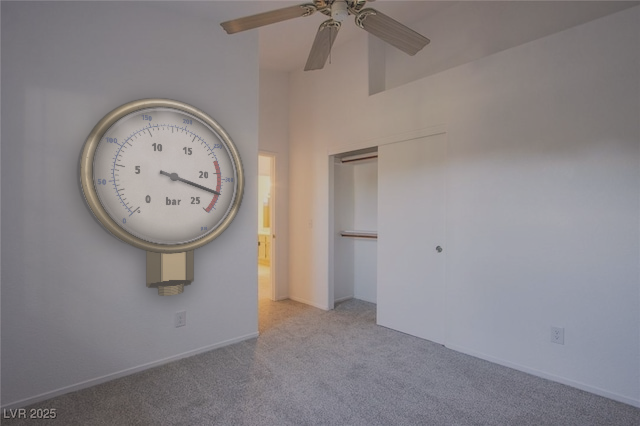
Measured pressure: 22.5 bar
